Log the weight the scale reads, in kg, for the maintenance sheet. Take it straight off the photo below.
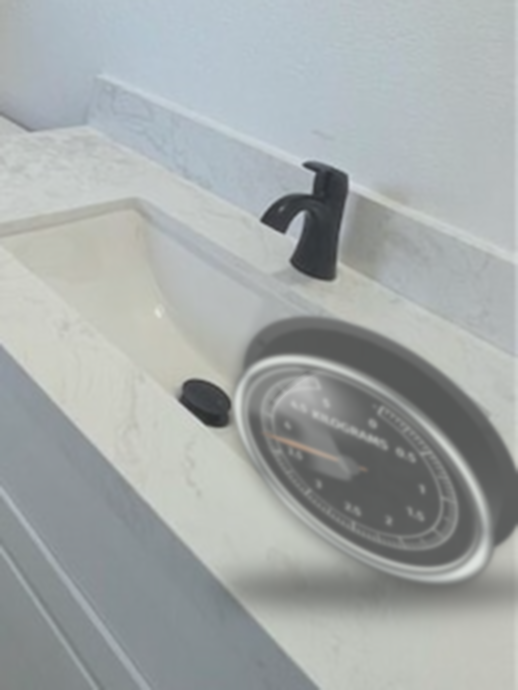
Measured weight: 3.75 kg
